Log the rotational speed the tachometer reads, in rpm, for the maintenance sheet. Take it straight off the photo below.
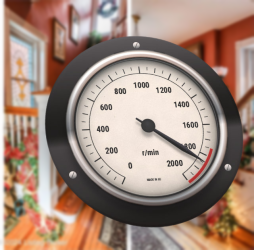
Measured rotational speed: 1850 rpm
